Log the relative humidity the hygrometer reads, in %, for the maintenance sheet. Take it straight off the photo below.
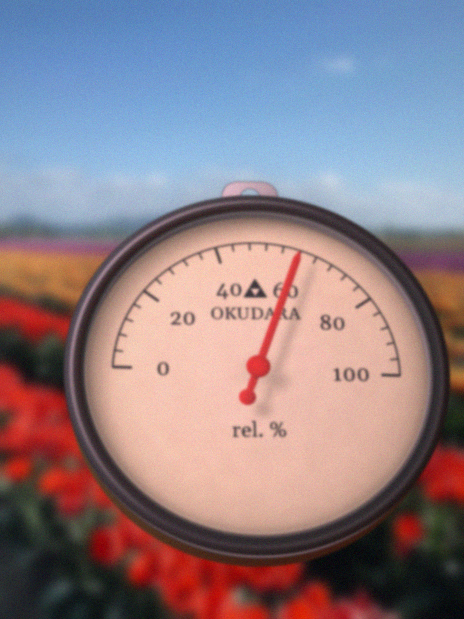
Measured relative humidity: 60 %
